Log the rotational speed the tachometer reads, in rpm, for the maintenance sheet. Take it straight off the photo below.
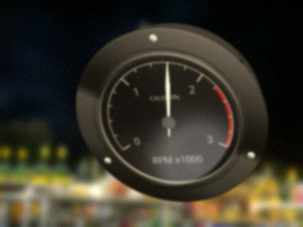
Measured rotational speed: 1600 rpm
